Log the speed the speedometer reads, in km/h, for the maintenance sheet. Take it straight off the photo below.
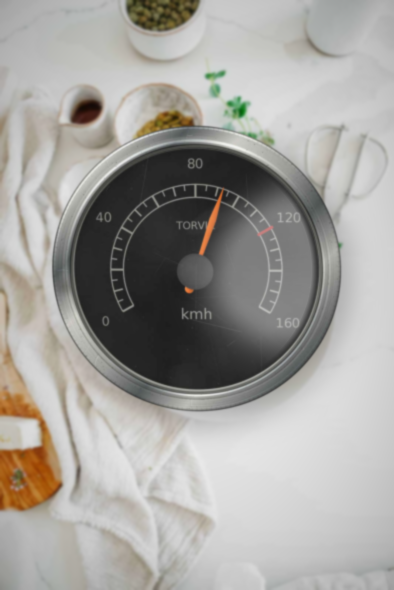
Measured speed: 92.5 km/h
